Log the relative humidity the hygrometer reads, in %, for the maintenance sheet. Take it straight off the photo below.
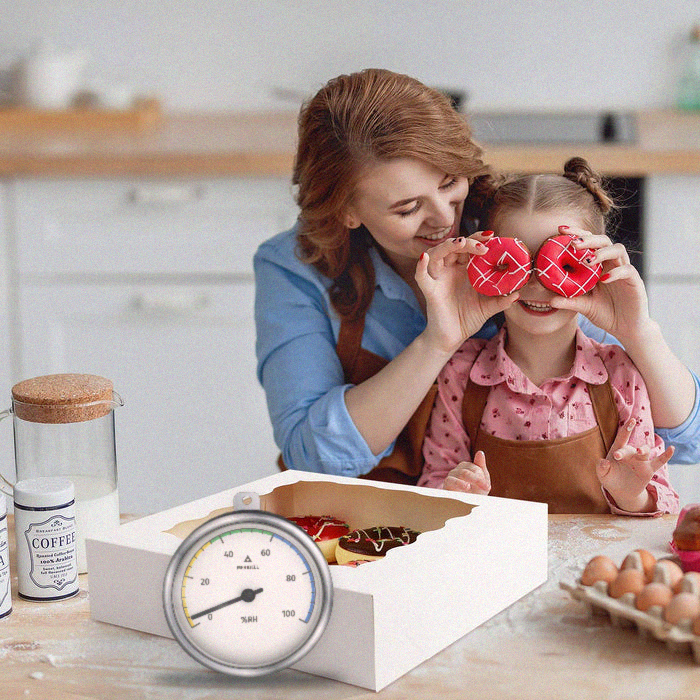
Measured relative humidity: 4 %
